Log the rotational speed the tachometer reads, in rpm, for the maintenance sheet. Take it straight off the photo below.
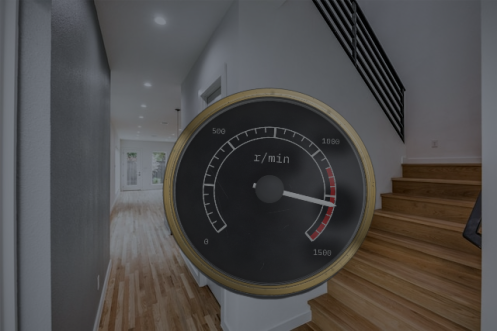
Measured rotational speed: 1300 rpm
